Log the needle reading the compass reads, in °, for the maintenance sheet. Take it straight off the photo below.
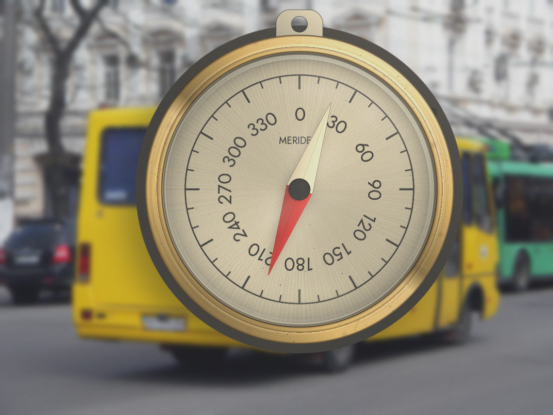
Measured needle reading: 200 °
